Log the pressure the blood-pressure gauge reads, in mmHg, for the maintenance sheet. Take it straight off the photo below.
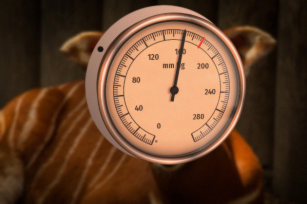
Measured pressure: 160 mmHg
